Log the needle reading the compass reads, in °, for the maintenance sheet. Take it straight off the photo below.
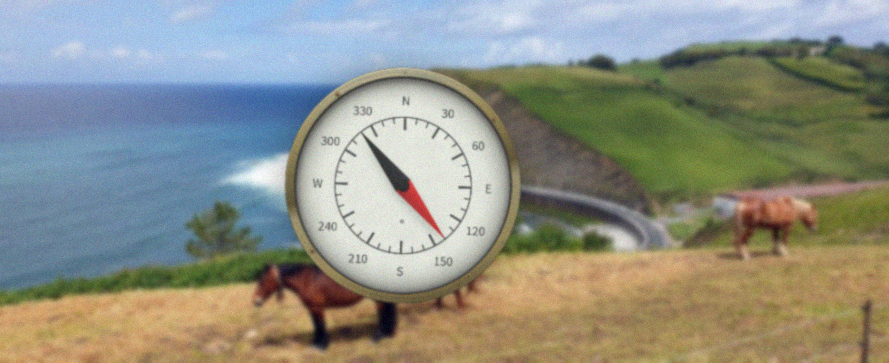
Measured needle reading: 140 °
